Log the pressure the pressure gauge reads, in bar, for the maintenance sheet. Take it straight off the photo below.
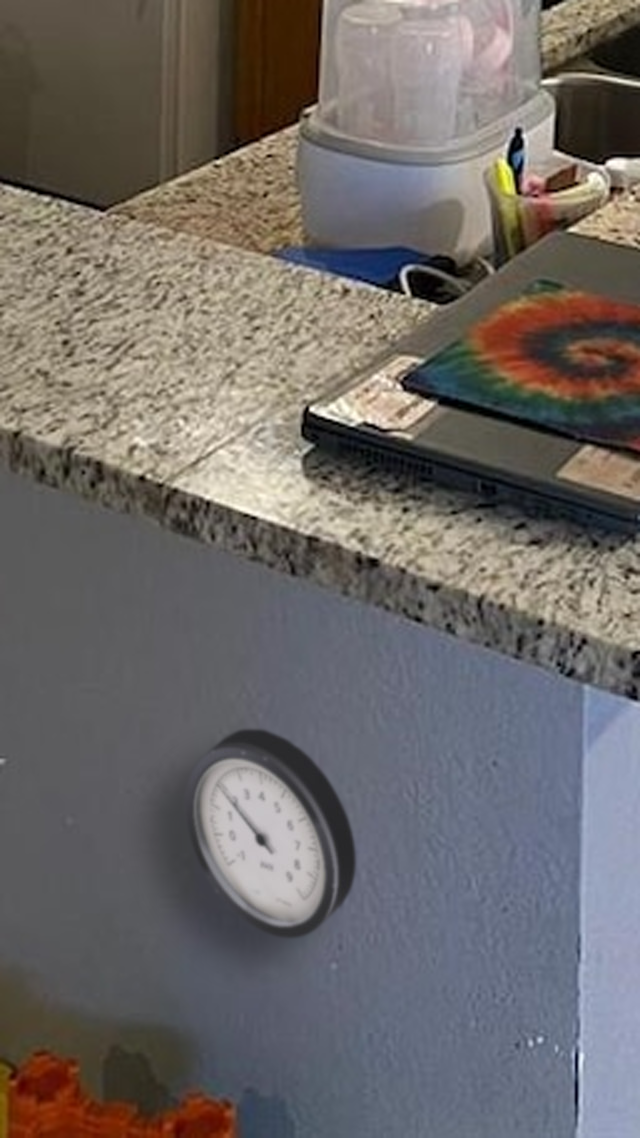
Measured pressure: 2 bar
